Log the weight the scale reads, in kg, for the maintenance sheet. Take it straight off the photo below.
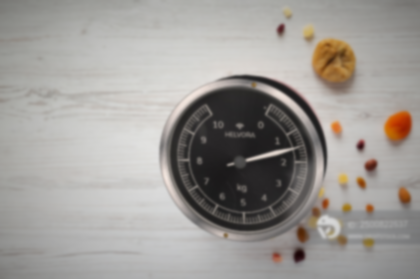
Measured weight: 1.5 kg
